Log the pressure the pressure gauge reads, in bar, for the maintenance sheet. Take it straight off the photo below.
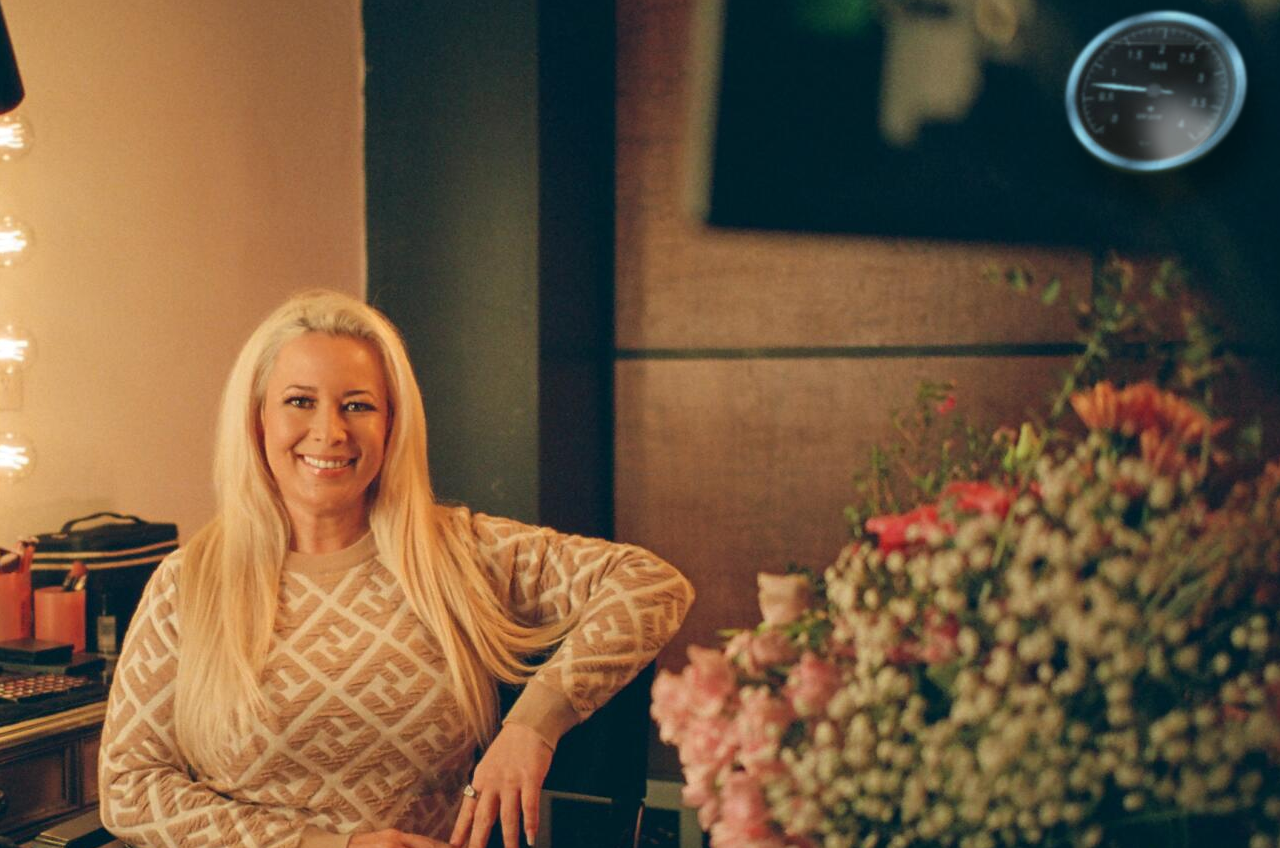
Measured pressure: 0.7 bar
